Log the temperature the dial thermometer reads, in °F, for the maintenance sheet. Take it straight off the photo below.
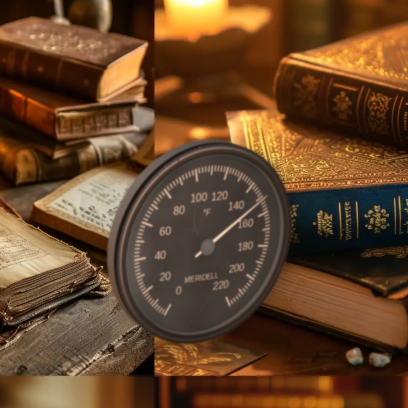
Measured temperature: 150 °F
